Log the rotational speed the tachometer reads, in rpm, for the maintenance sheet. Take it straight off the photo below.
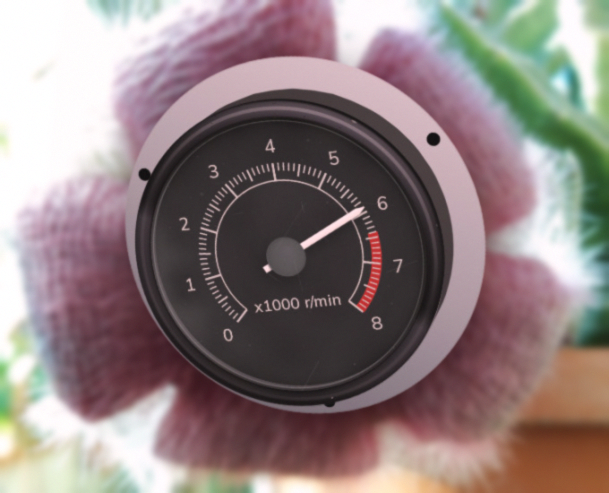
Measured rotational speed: 5900 rpm
